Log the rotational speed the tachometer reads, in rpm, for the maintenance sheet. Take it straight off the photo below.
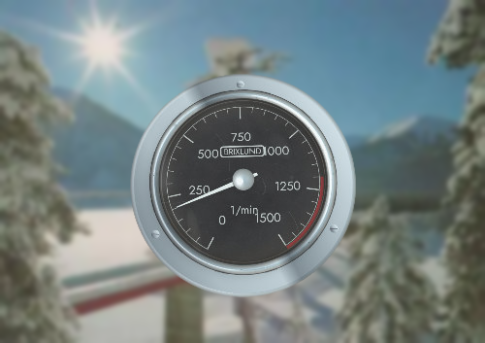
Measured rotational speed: 200 rpm
